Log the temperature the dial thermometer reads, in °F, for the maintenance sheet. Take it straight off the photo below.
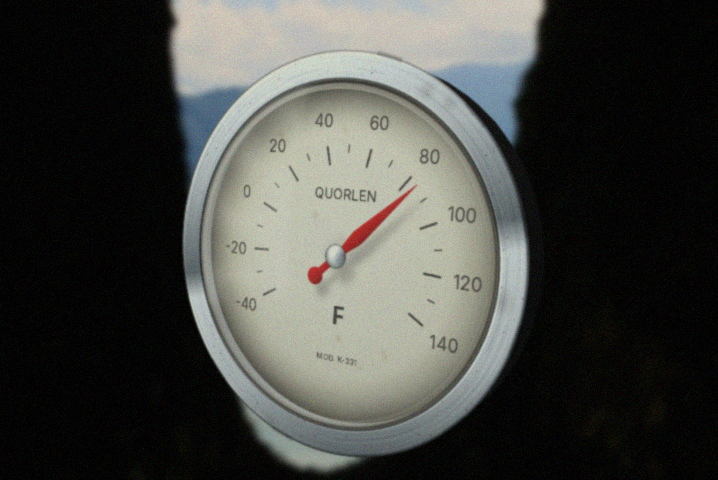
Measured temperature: 85 °F
